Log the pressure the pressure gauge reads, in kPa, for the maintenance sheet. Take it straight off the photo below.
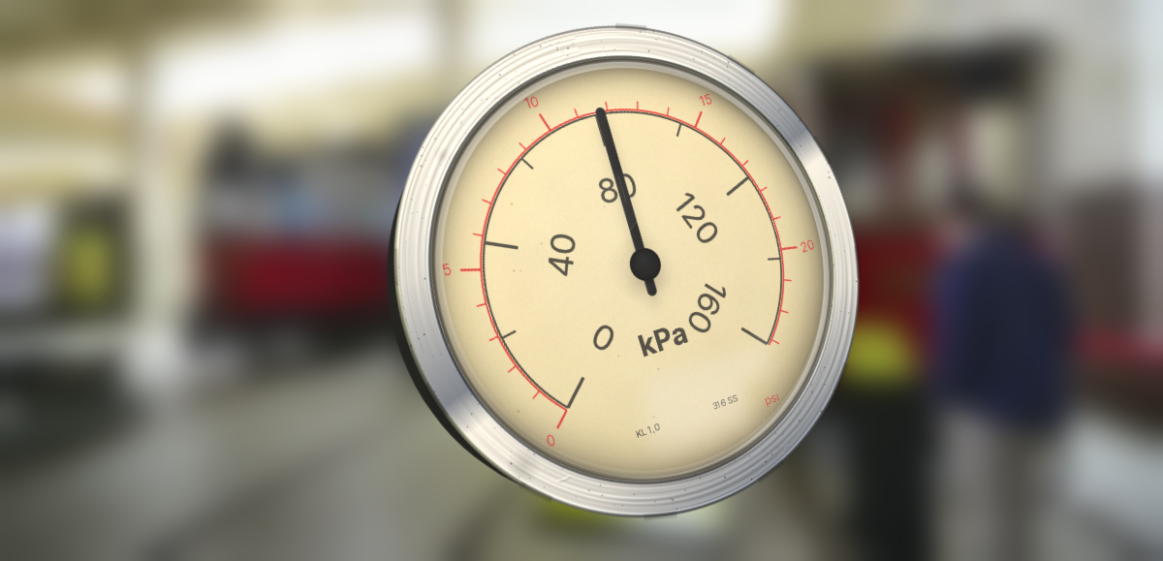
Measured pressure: 80 kPa
